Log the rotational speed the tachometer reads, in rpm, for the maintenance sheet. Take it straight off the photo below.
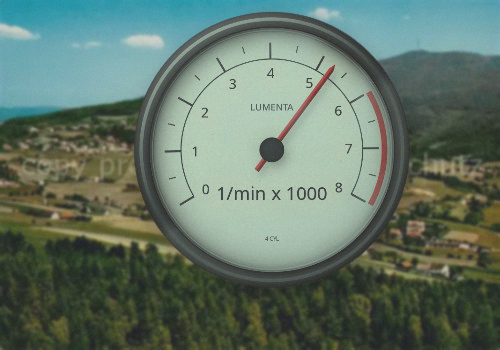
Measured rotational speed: 5250 rpm
